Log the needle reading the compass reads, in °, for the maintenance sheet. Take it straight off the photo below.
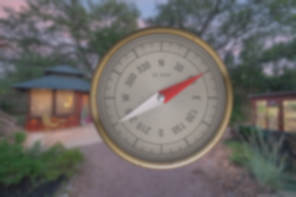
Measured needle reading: 60 °
